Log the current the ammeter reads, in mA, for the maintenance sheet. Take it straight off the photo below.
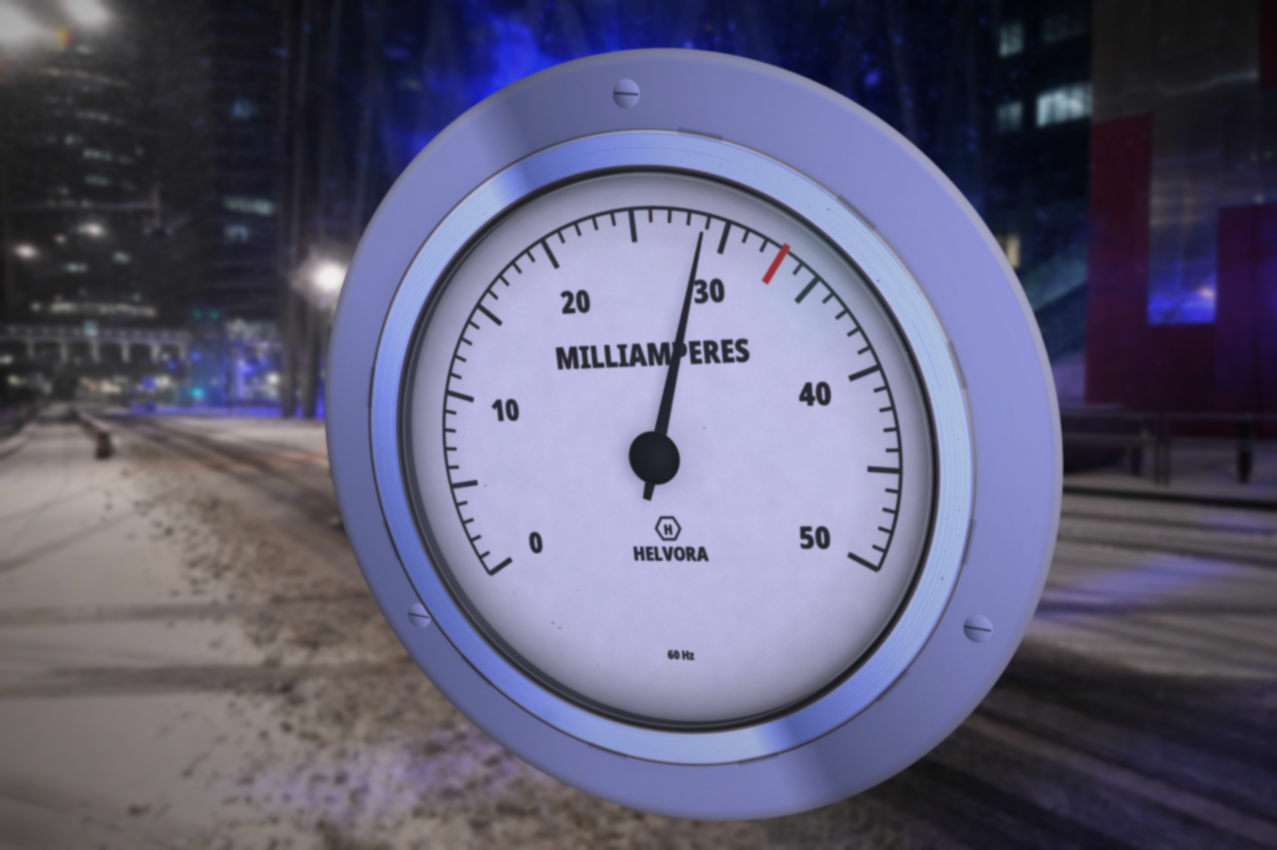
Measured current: 29 mA
